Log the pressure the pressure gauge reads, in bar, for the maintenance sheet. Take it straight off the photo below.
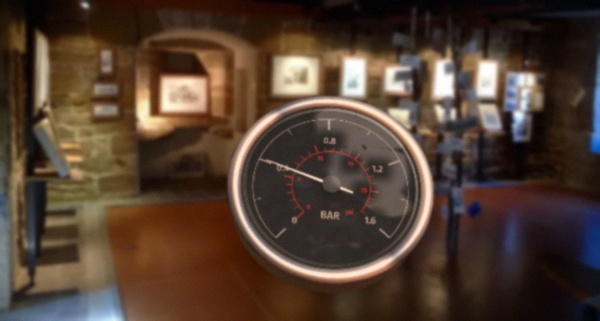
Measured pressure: 0.4 bar
